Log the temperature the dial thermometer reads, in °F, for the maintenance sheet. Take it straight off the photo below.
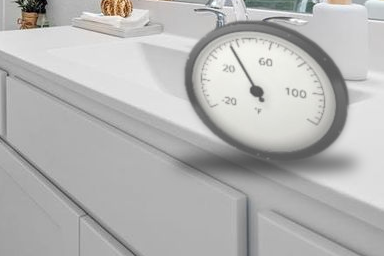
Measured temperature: 36 °F
